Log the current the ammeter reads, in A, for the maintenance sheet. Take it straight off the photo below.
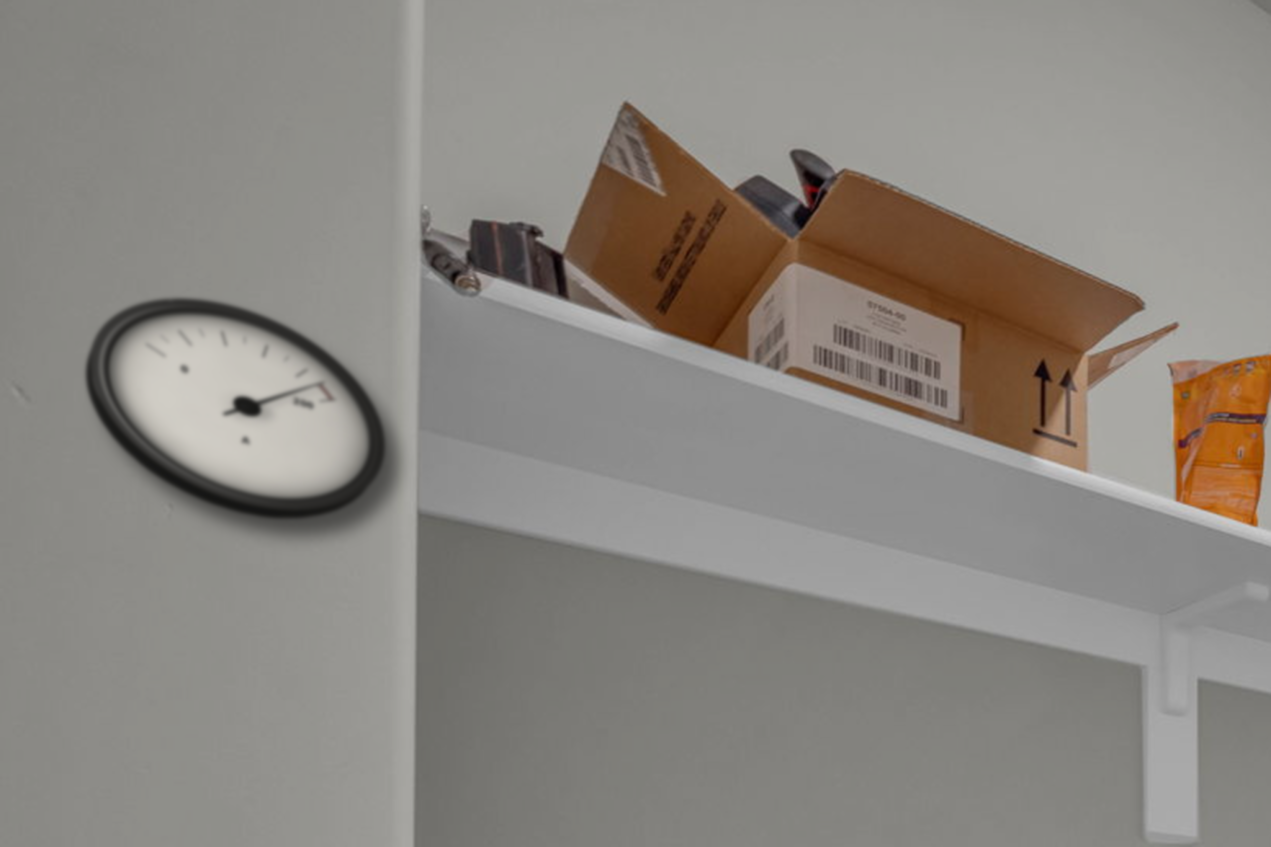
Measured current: 180 A
